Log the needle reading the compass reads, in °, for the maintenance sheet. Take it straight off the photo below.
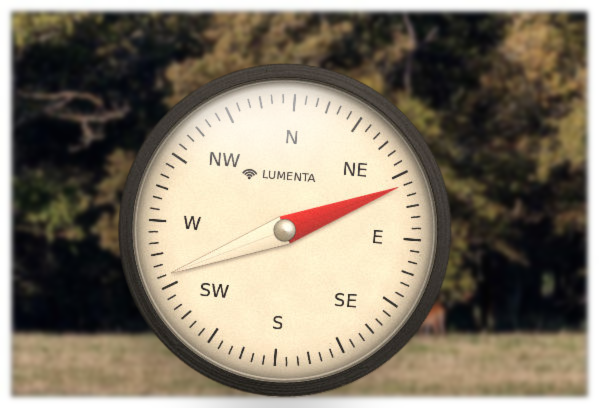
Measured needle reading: 65 °
